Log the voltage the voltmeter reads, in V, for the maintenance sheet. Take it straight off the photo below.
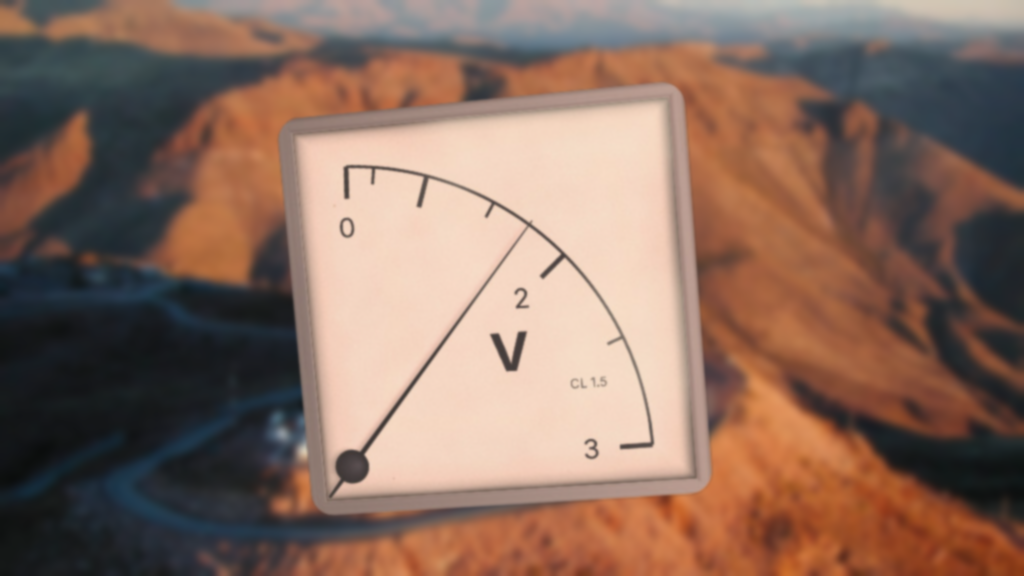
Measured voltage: 1.75 V
